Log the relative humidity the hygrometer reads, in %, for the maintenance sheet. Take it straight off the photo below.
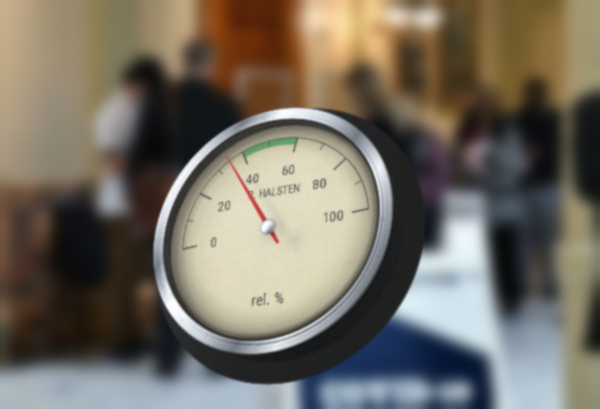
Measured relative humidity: 35 %
